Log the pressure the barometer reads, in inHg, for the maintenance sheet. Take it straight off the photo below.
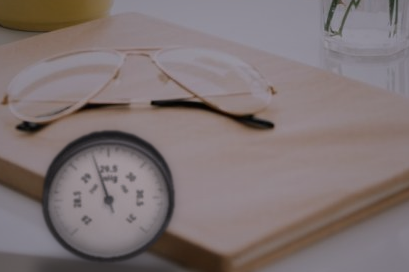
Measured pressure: 29.3 inHg
